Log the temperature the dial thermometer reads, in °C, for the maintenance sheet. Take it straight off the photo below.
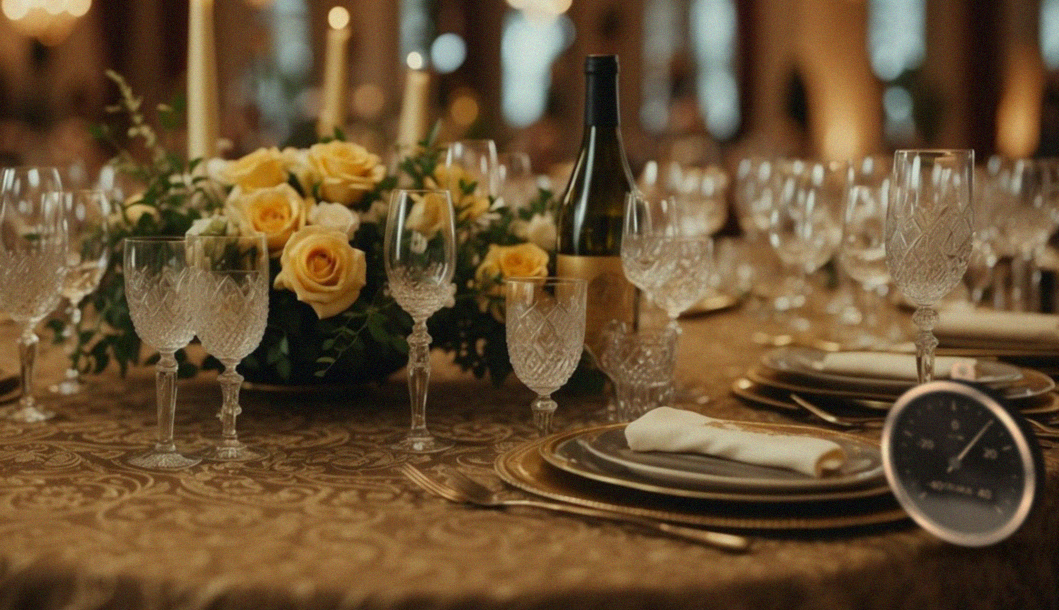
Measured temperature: 12 °C
